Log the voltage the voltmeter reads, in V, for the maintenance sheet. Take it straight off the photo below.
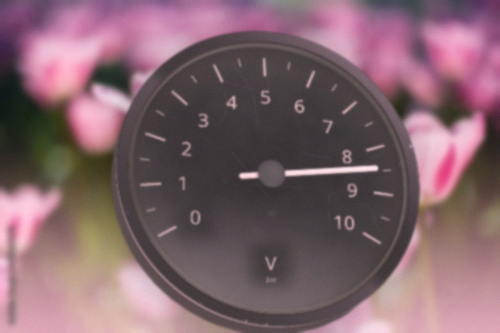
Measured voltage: 8.5 V
